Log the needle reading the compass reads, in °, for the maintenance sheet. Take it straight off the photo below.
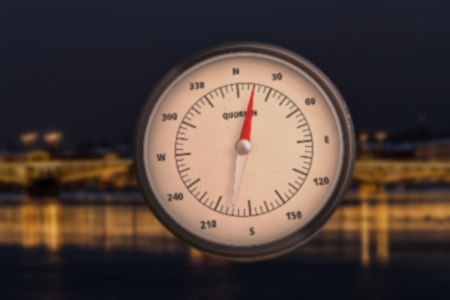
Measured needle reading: 15 °
